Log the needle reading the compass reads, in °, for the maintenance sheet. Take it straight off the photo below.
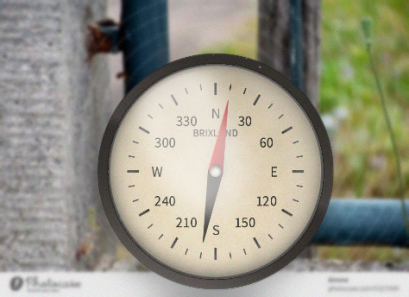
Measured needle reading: 10 °
